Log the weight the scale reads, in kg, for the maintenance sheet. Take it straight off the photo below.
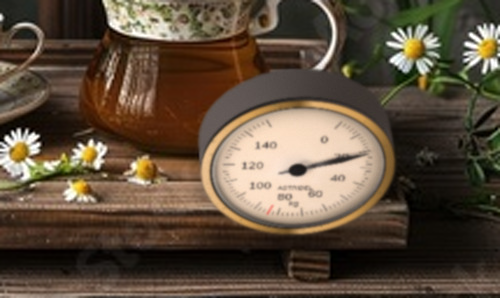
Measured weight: 20 kg
